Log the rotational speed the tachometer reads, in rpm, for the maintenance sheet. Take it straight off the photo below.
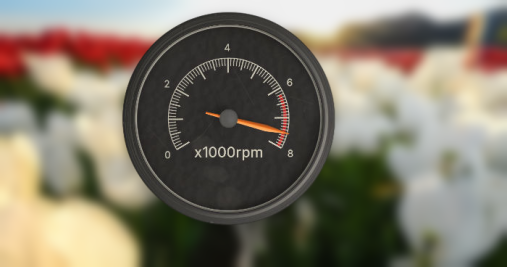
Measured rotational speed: 7500 rpm
